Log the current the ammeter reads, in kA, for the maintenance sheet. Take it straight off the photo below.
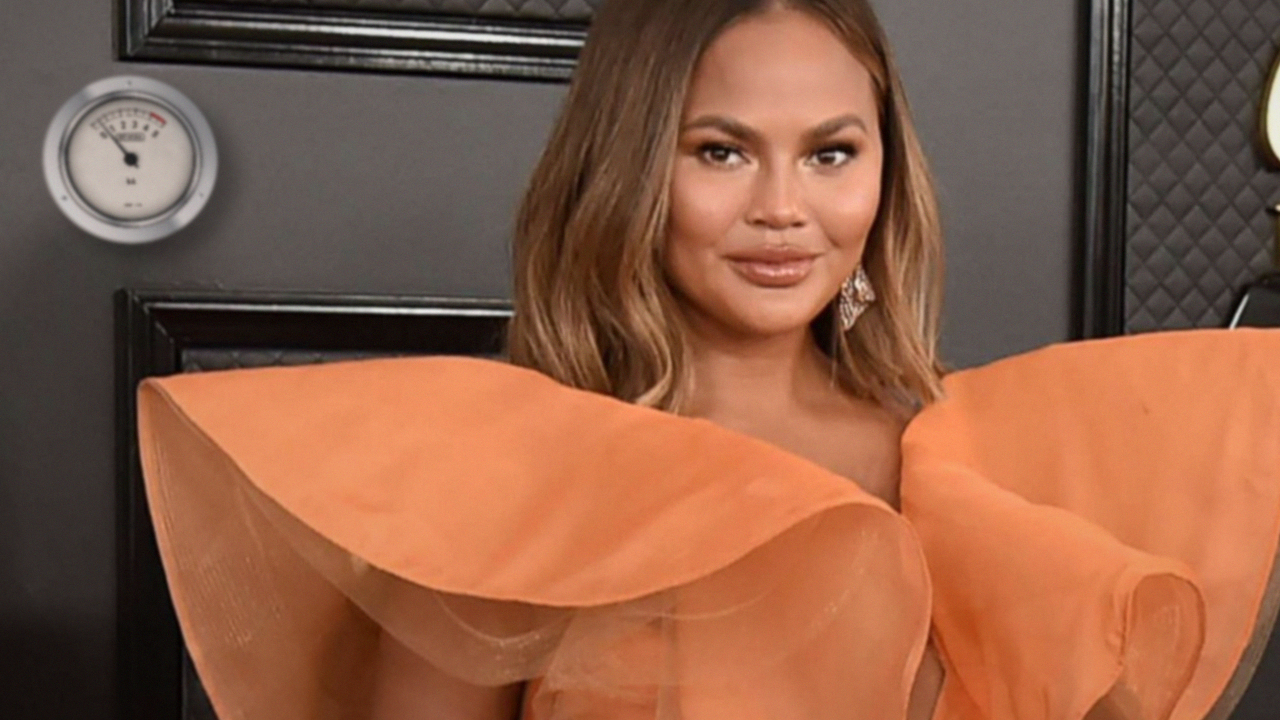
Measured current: 0.5 kA
